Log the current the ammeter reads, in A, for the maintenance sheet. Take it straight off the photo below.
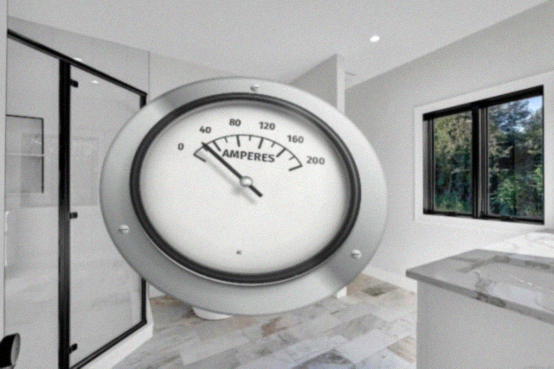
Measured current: 20 A
